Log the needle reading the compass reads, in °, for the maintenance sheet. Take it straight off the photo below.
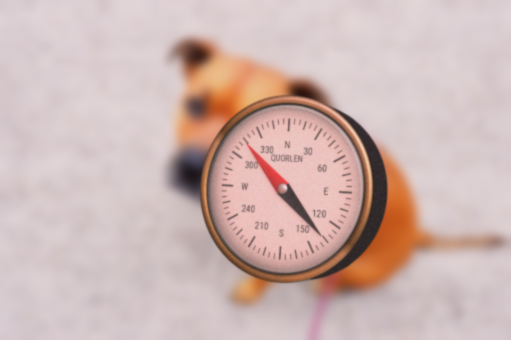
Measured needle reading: 315 °
